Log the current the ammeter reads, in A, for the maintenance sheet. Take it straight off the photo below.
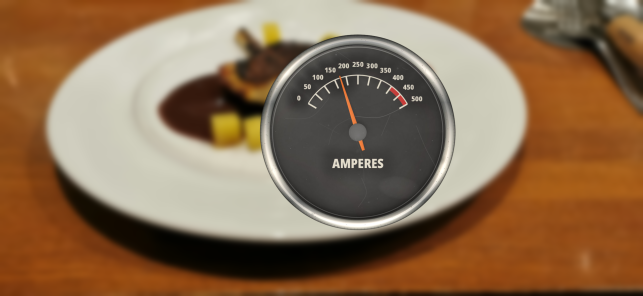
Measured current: 175 A
